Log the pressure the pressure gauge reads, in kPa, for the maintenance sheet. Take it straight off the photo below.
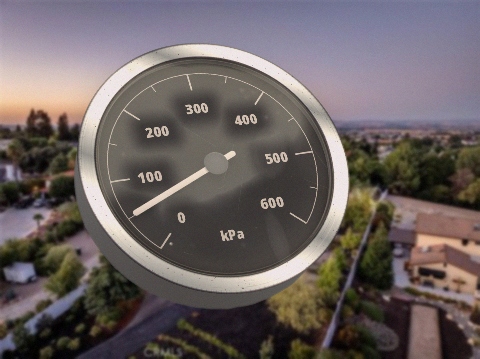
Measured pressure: 50 kPa
